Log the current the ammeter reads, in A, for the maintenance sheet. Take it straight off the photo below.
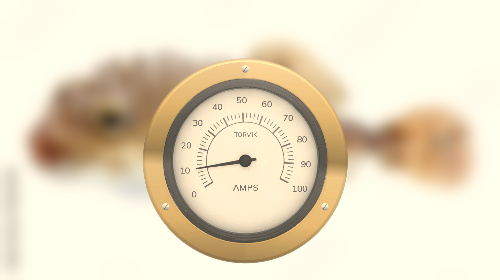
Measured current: 10 A
